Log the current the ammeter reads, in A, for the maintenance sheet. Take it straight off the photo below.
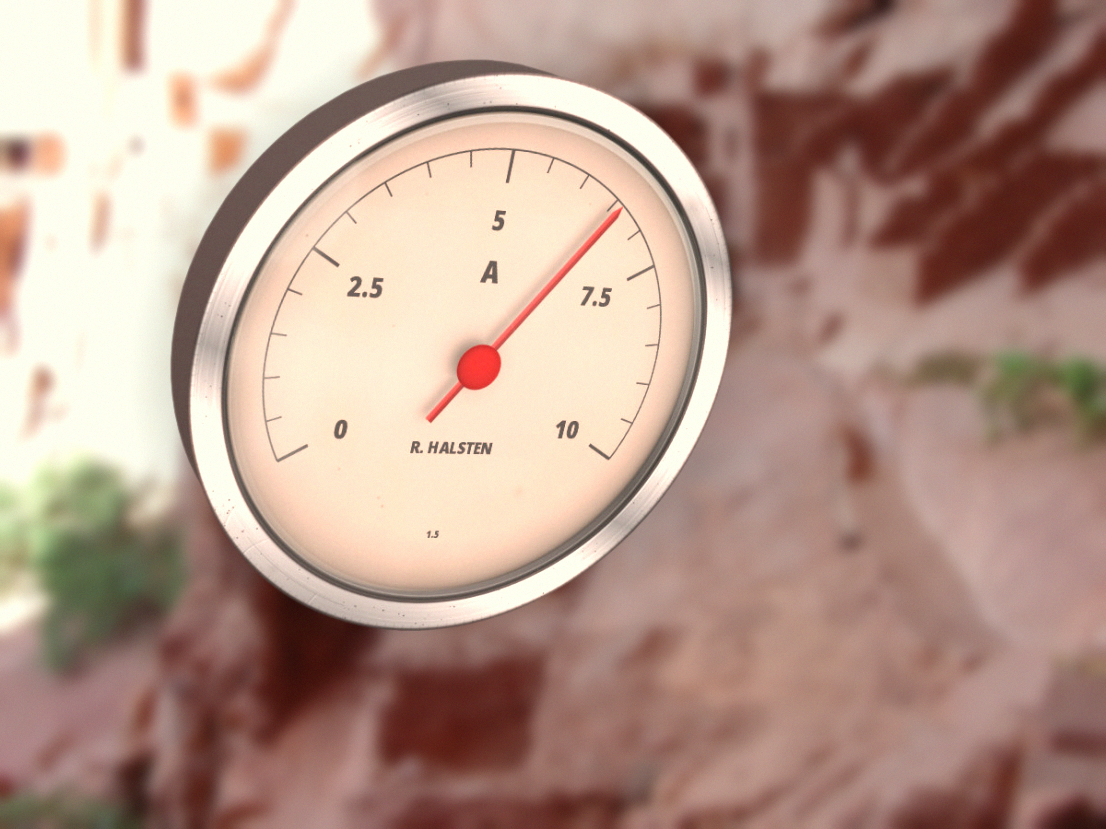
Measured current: 6.5 A
